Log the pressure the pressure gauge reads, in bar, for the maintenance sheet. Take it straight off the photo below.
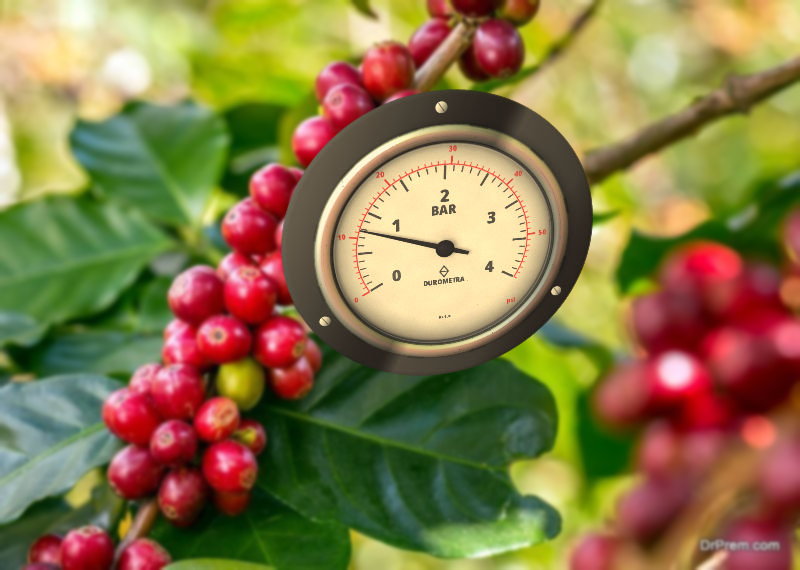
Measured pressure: 0.8 bar
